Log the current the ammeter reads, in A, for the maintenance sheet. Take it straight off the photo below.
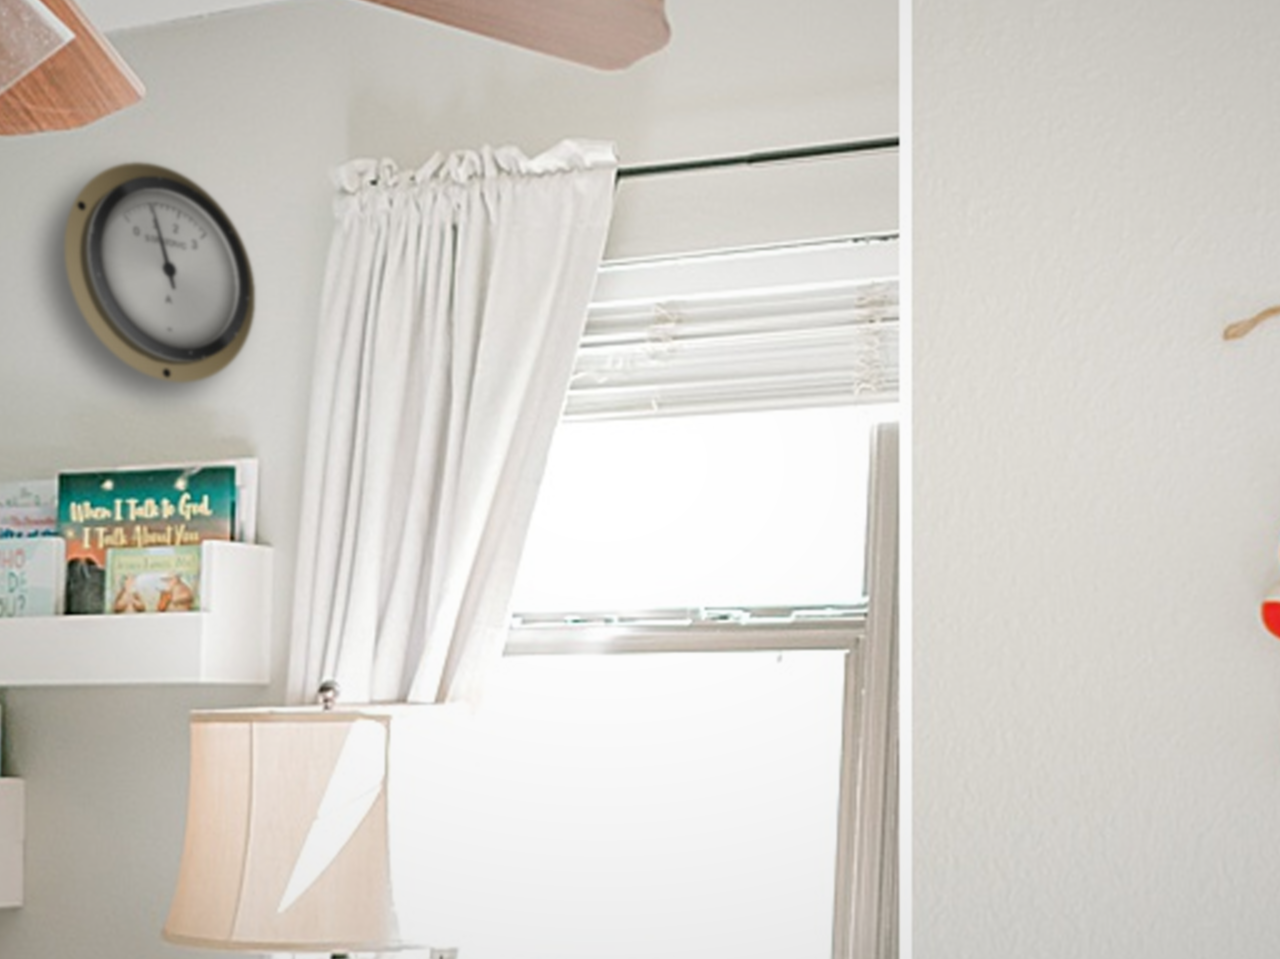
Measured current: 1 A
